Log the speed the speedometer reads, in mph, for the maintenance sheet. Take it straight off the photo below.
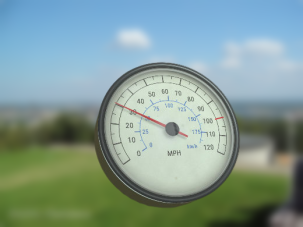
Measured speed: 30 mph
